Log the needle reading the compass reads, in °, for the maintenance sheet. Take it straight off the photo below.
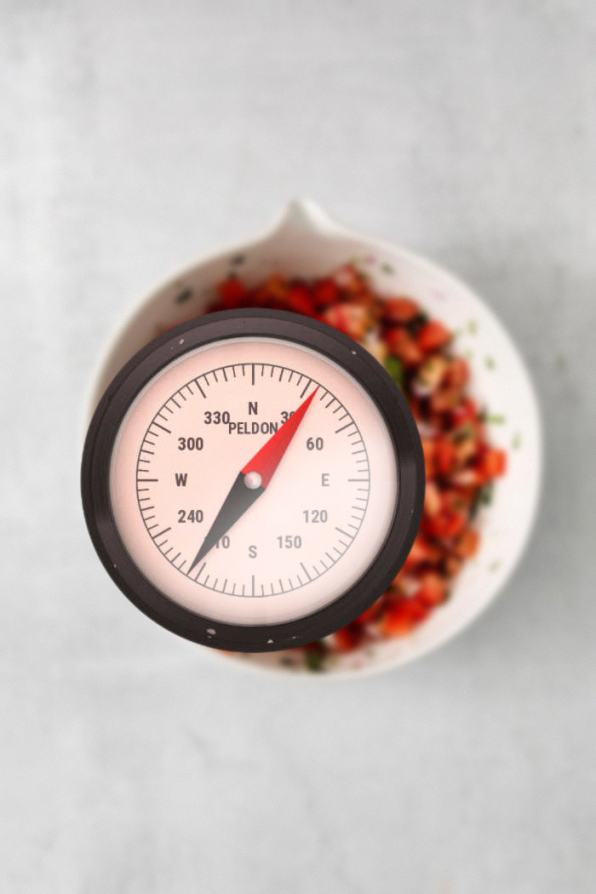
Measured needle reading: 35 °
